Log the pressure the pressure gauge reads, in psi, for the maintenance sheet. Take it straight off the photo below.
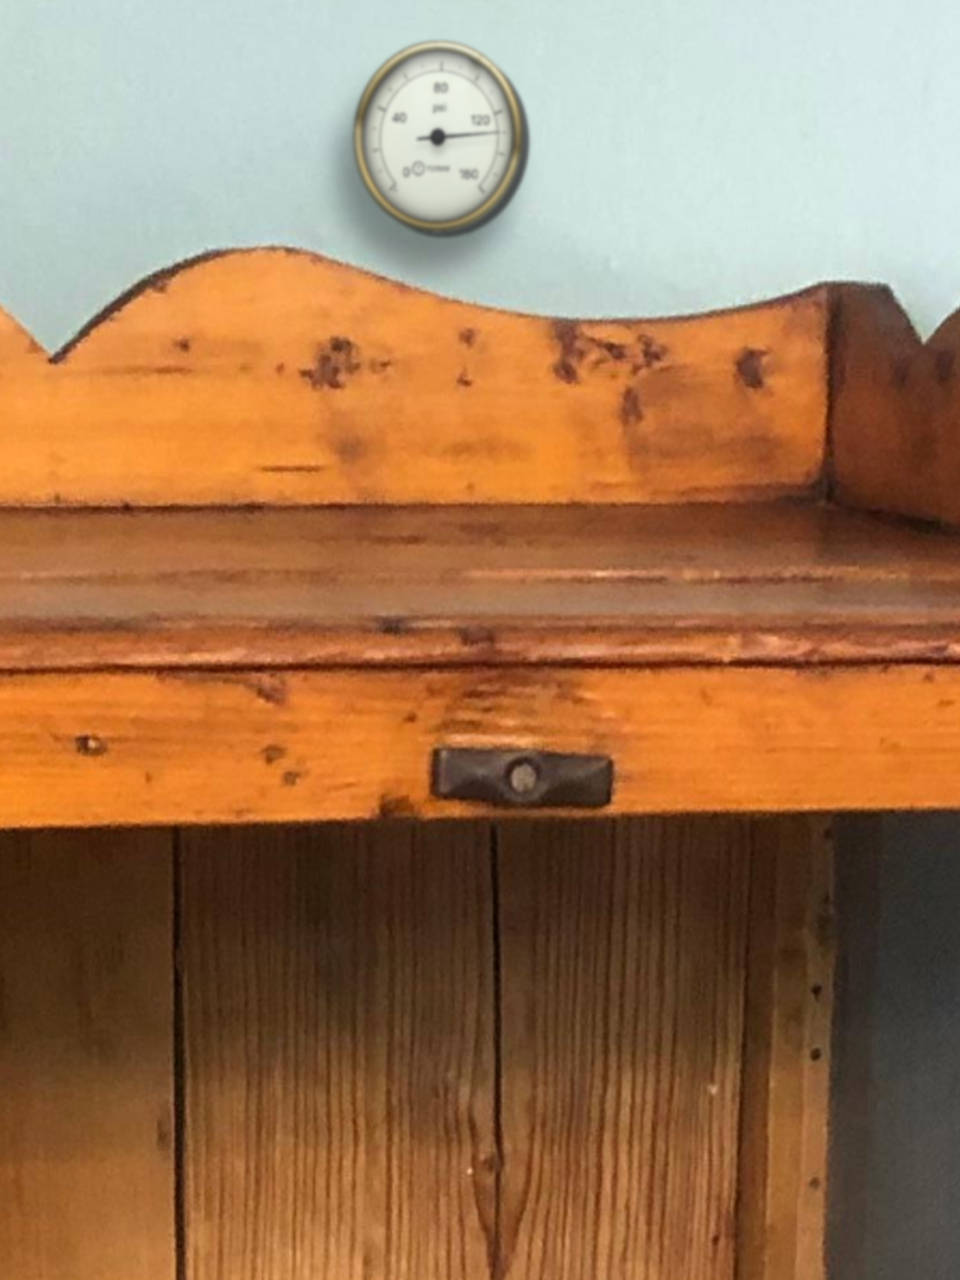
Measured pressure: 130 psi
